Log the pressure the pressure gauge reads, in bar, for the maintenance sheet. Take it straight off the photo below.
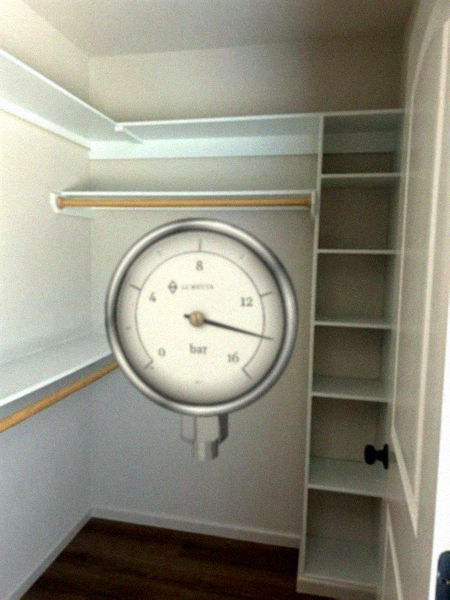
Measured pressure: 14 bar
